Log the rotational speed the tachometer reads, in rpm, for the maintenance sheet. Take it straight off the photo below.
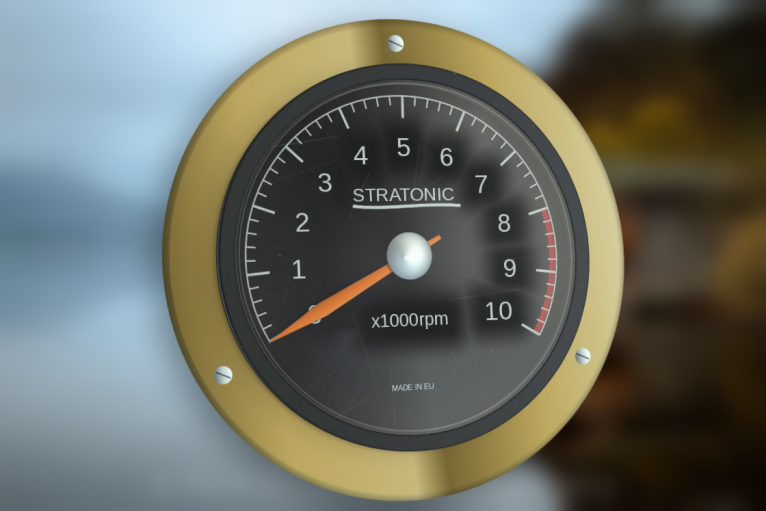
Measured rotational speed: 0 rpm
